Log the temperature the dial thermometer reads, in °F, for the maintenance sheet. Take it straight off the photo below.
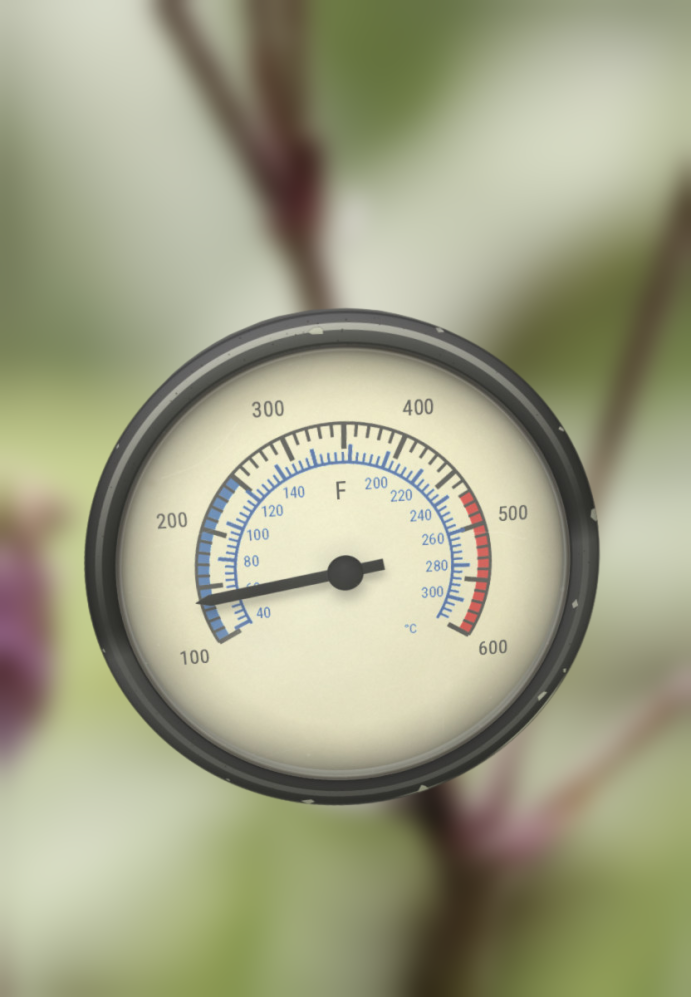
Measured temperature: 140 °F
